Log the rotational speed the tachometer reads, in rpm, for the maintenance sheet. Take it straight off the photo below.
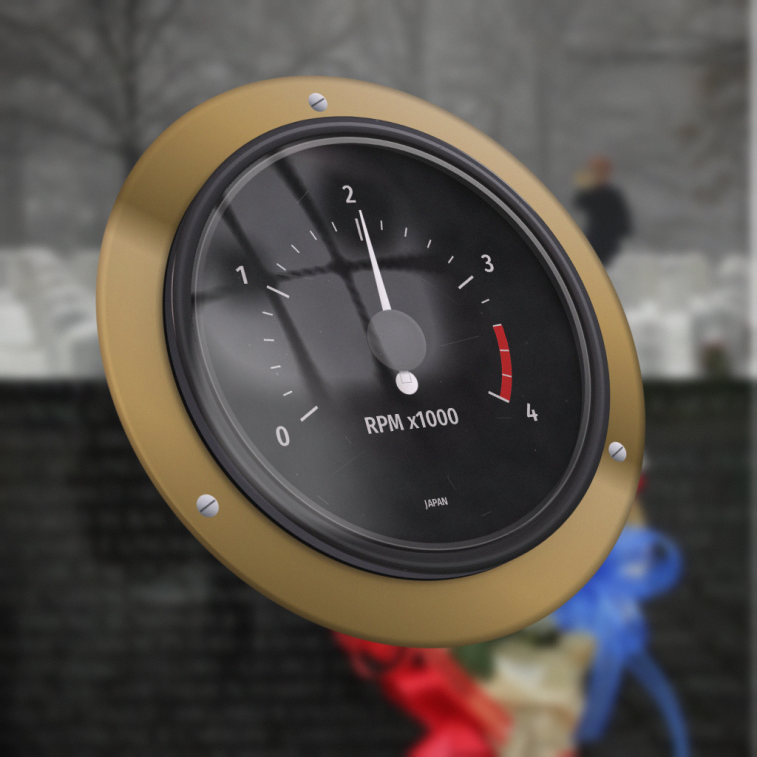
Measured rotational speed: 2000 rpm
